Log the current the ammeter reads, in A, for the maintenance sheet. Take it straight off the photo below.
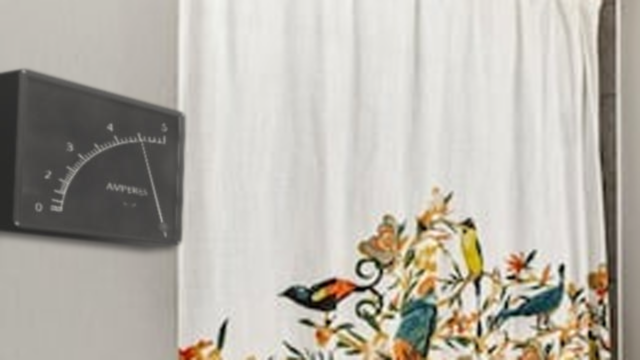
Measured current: 4.5 A
